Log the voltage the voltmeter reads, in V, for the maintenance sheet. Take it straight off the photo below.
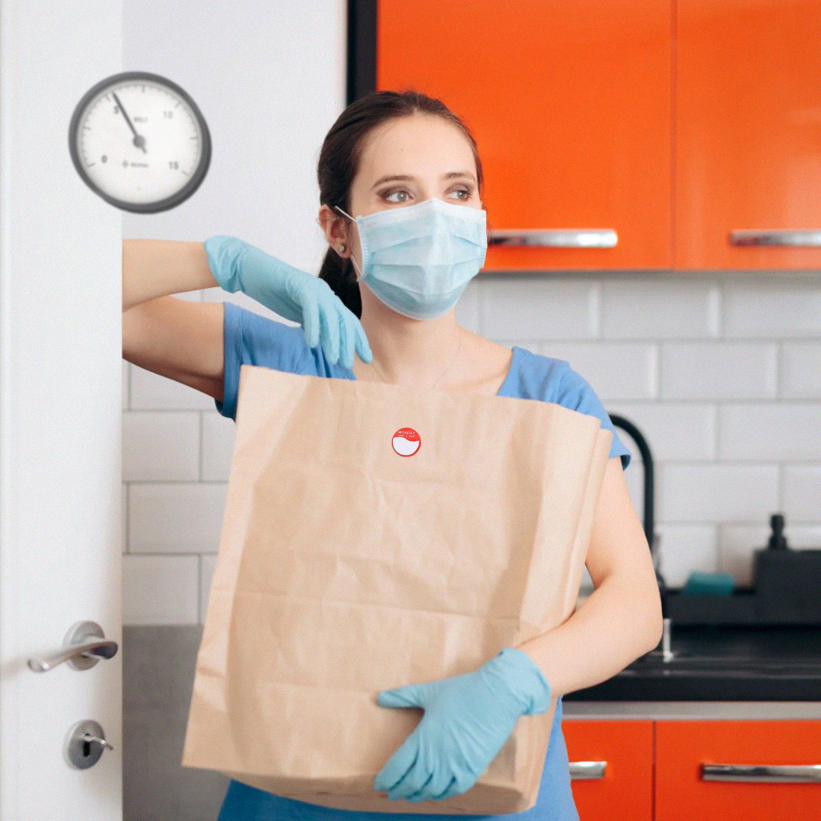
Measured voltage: 5.5 V
